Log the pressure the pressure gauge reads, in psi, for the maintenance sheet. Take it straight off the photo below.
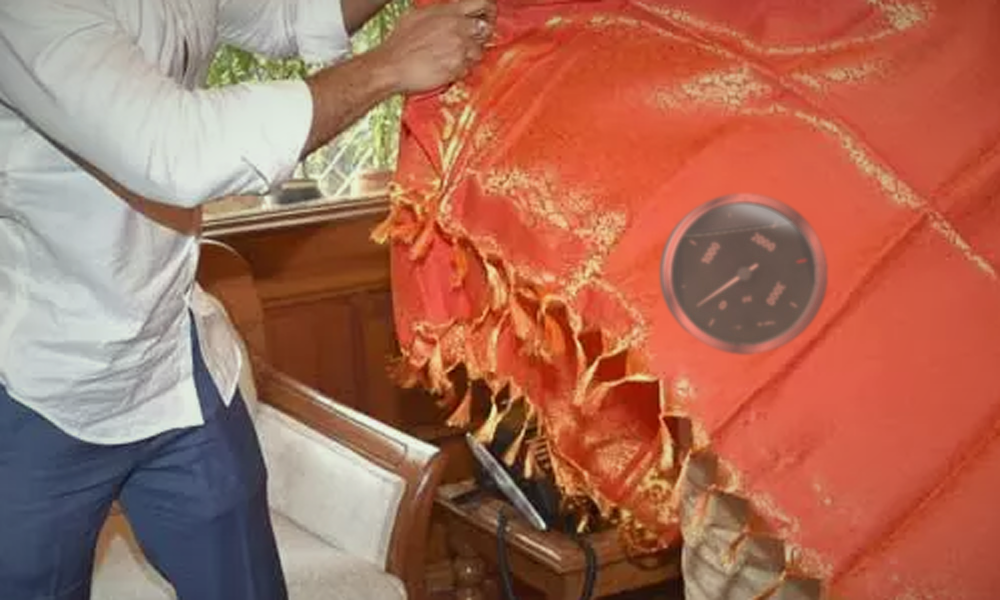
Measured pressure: 250 psi
